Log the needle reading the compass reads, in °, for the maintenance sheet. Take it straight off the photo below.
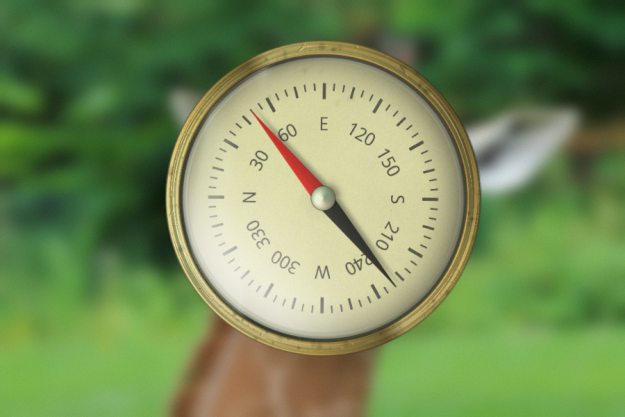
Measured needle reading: 50 °
